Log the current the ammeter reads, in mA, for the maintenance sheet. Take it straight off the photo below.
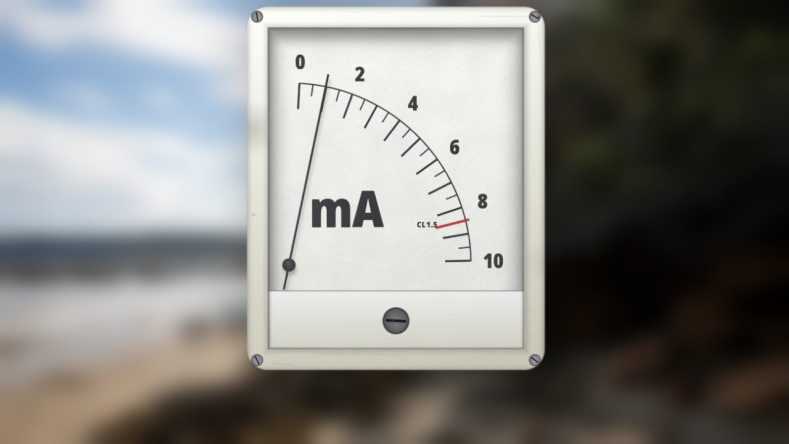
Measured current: 1 mA
